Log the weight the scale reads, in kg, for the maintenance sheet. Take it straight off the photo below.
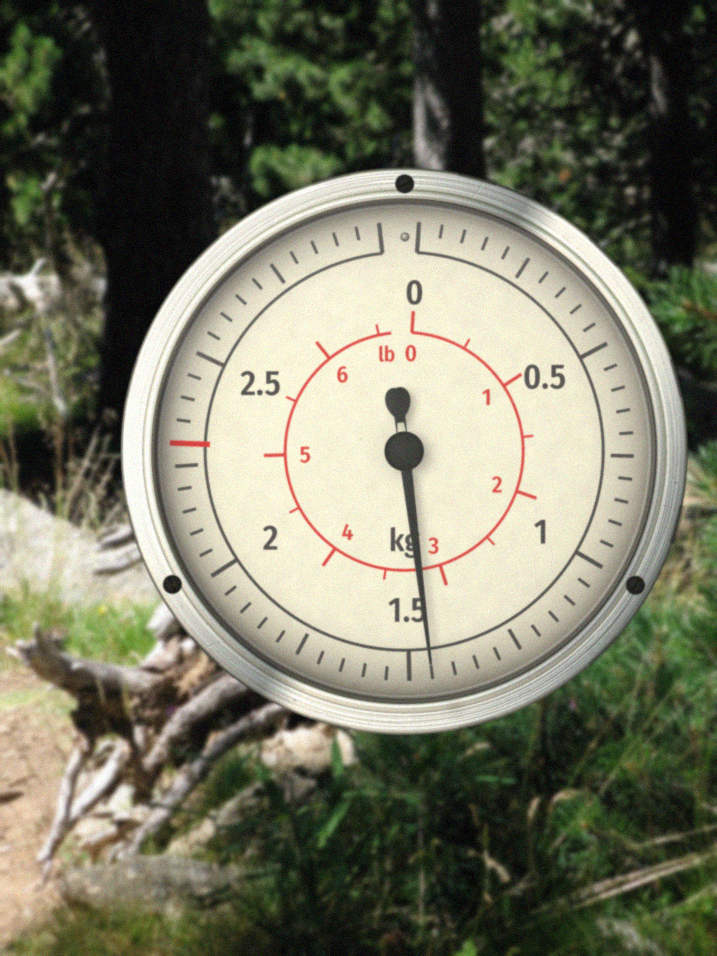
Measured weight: 1.45 kg
